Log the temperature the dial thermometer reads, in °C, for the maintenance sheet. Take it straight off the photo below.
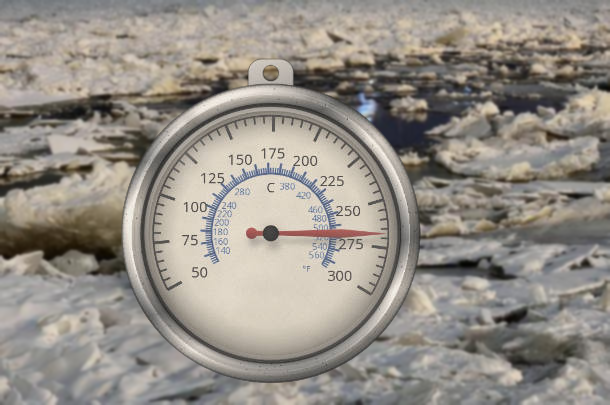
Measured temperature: 267.5 °C
